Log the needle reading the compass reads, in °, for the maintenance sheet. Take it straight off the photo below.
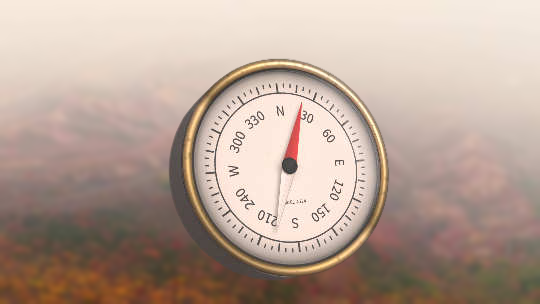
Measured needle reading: 20 °
